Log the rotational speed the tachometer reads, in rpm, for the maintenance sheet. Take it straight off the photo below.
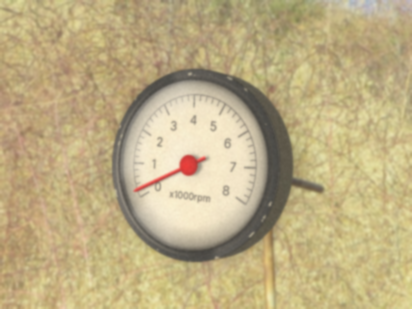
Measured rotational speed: 200 rpm
